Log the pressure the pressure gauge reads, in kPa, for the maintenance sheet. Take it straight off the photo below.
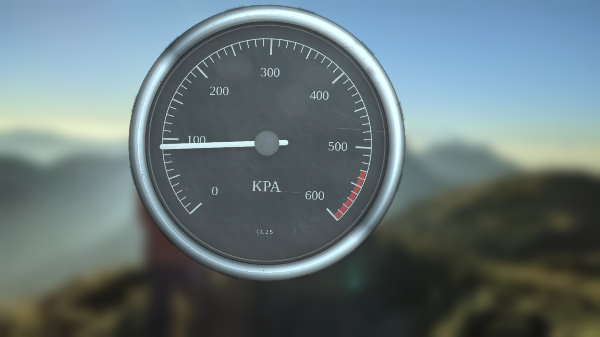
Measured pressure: 90 kPa
